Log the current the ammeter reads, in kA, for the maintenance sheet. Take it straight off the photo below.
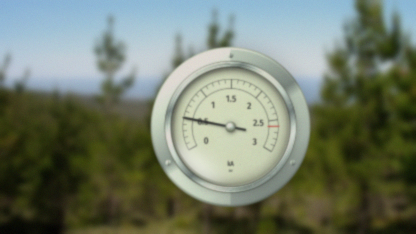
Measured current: 0.5 kA
